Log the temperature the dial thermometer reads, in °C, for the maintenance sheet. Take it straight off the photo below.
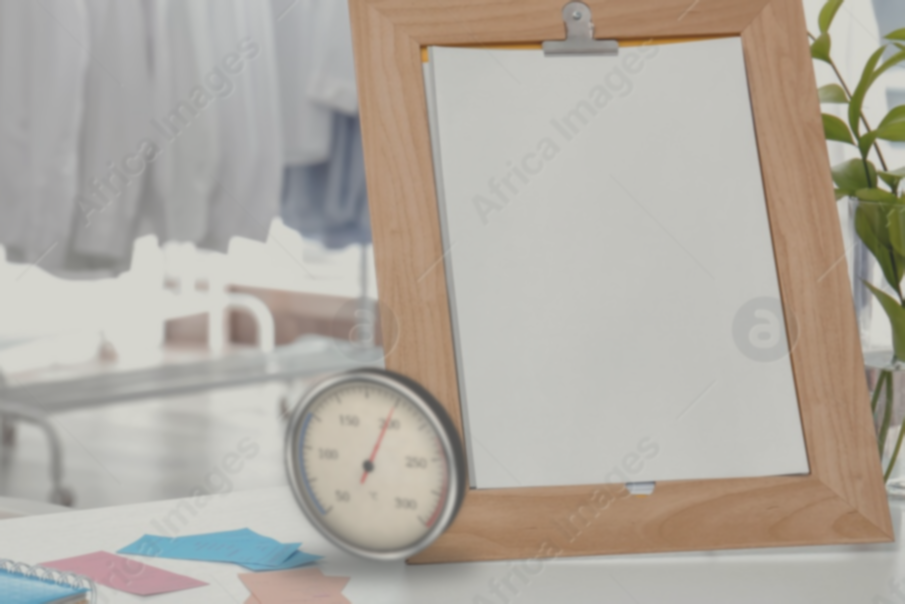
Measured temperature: 200 °C
